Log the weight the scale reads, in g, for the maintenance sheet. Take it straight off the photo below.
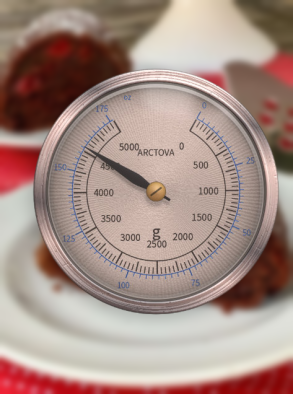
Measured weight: 4550 g
